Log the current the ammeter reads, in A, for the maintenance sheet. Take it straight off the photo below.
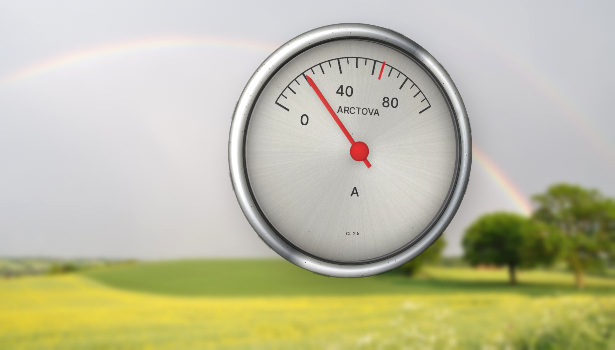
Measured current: 20 A
